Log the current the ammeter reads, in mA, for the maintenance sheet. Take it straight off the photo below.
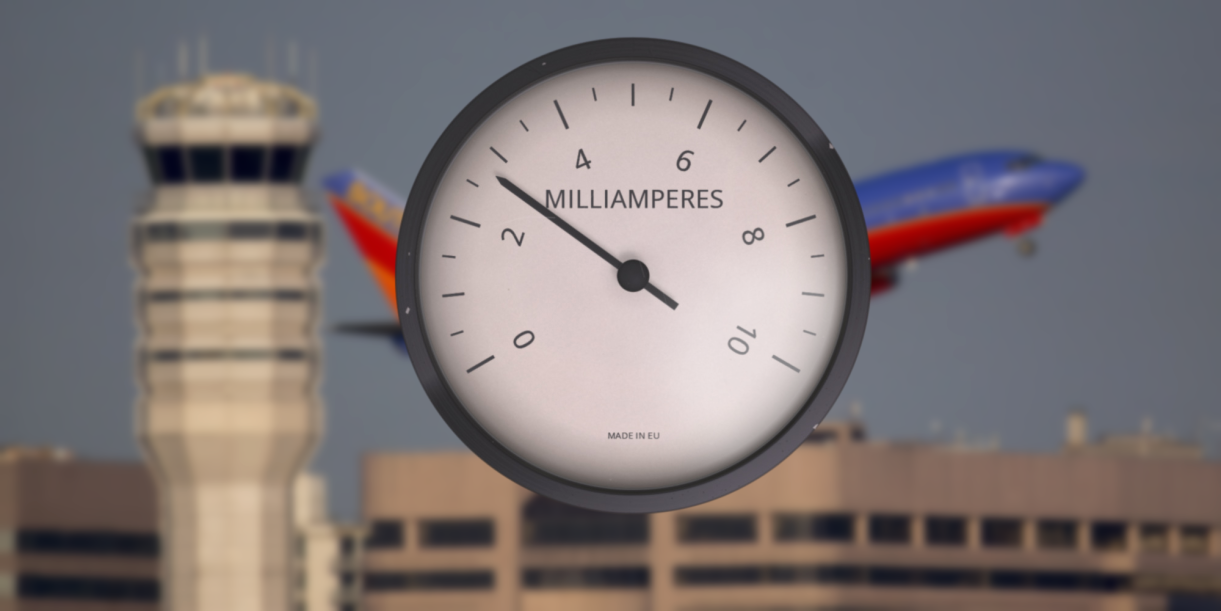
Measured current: 2.75 mA
